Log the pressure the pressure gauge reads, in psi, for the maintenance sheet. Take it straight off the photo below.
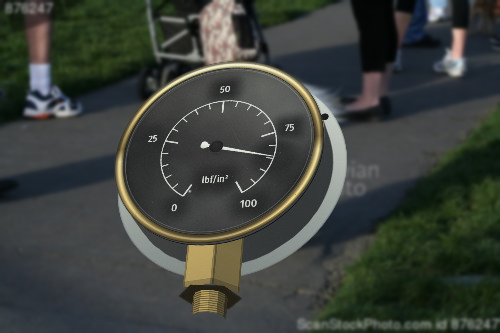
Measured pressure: 85 psi
